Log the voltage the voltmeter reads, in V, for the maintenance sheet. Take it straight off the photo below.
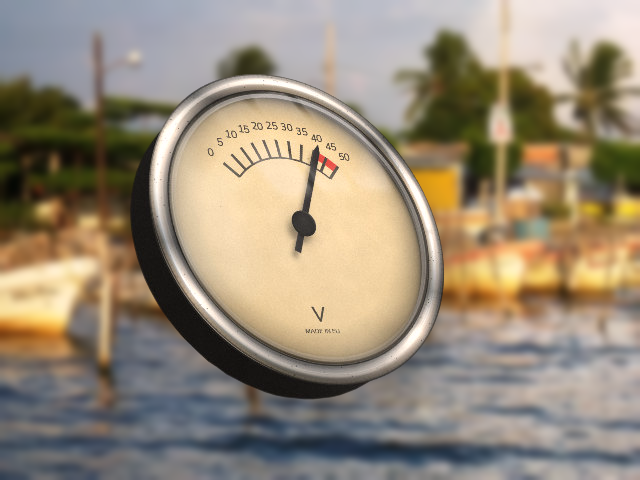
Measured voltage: 40 V
